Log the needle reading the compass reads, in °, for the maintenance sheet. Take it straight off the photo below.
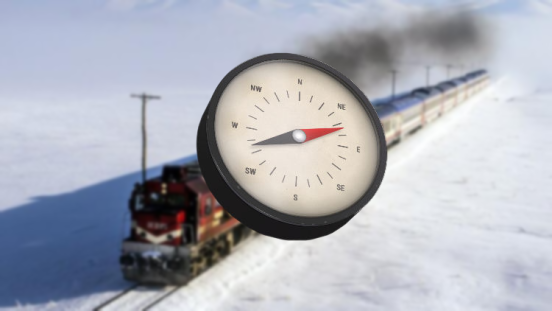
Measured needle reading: 67.5 °
